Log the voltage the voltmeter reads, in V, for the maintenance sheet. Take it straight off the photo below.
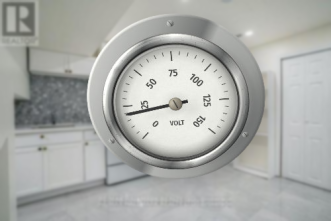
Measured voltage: 20 V
